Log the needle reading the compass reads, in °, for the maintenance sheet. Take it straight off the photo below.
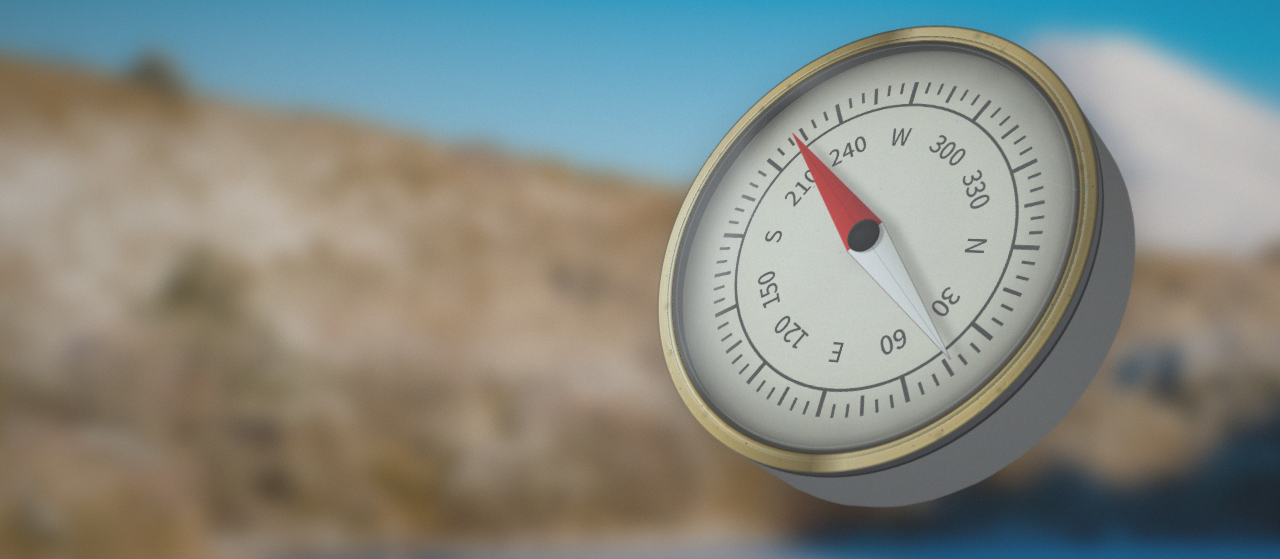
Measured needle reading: 222.5 °
